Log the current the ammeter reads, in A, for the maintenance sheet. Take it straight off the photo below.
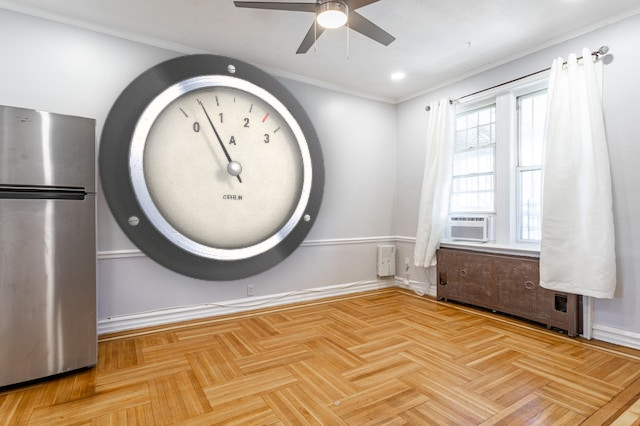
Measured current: 0.5 A
